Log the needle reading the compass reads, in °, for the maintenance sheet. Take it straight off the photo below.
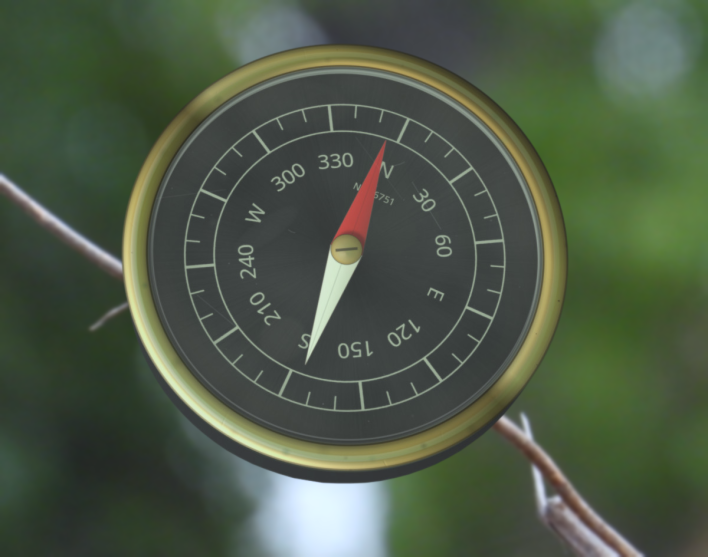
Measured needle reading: 355 °
